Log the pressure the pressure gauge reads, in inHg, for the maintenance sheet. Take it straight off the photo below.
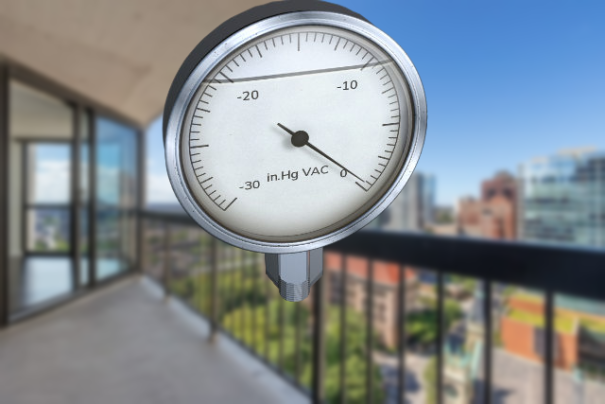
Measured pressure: -0.5 inHg
